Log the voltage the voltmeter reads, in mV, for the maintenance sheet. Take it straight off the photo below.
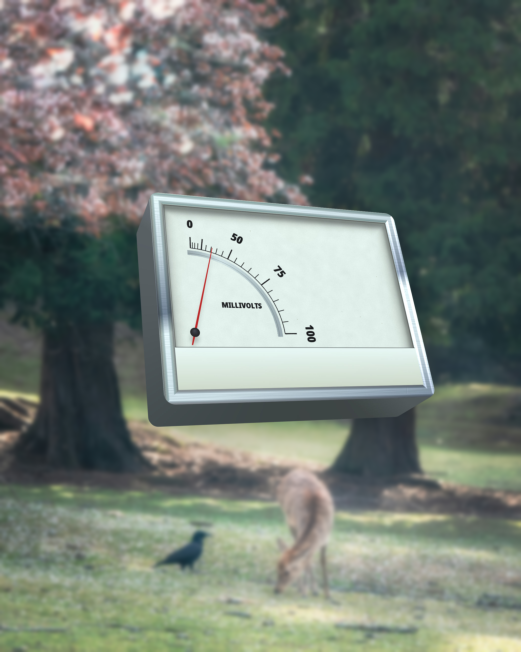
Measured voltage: 35 mV
